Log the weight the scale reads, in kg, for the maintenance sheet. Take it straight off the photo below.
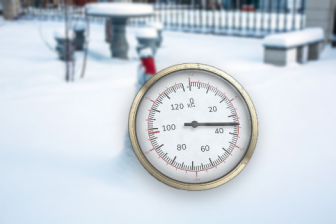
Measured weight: 35 kg
